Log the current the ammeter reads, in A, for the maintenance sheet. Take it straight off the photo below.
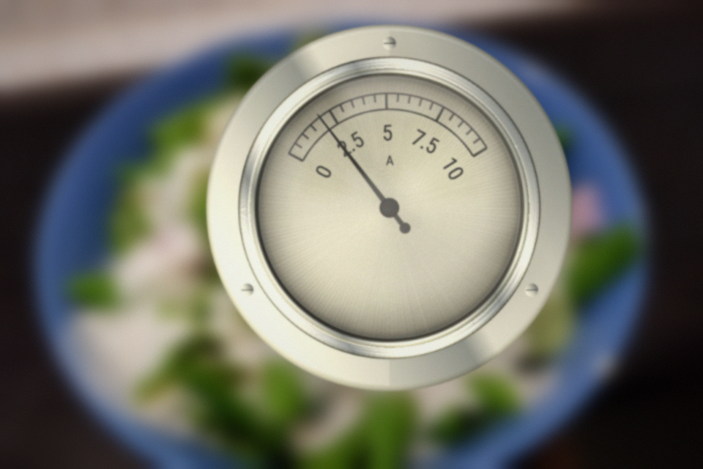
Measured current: 2 A
